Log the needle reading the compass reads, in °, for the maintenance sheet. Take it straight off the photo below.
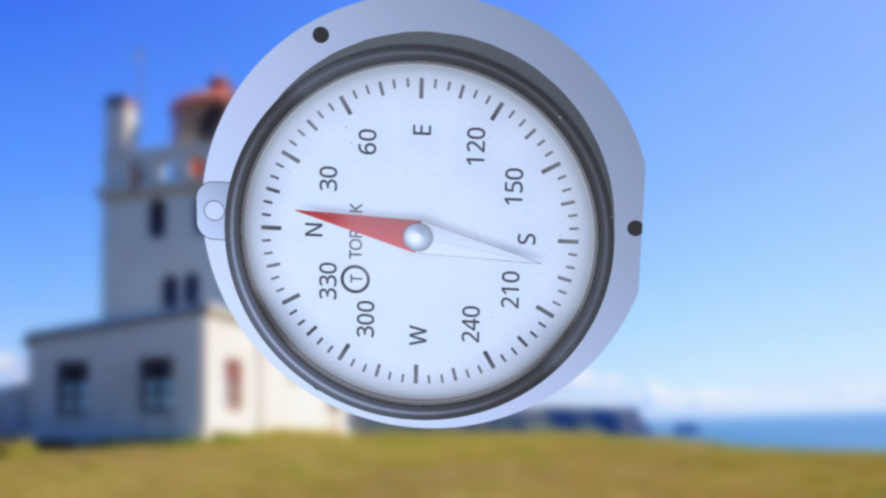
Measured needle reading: 10 °
